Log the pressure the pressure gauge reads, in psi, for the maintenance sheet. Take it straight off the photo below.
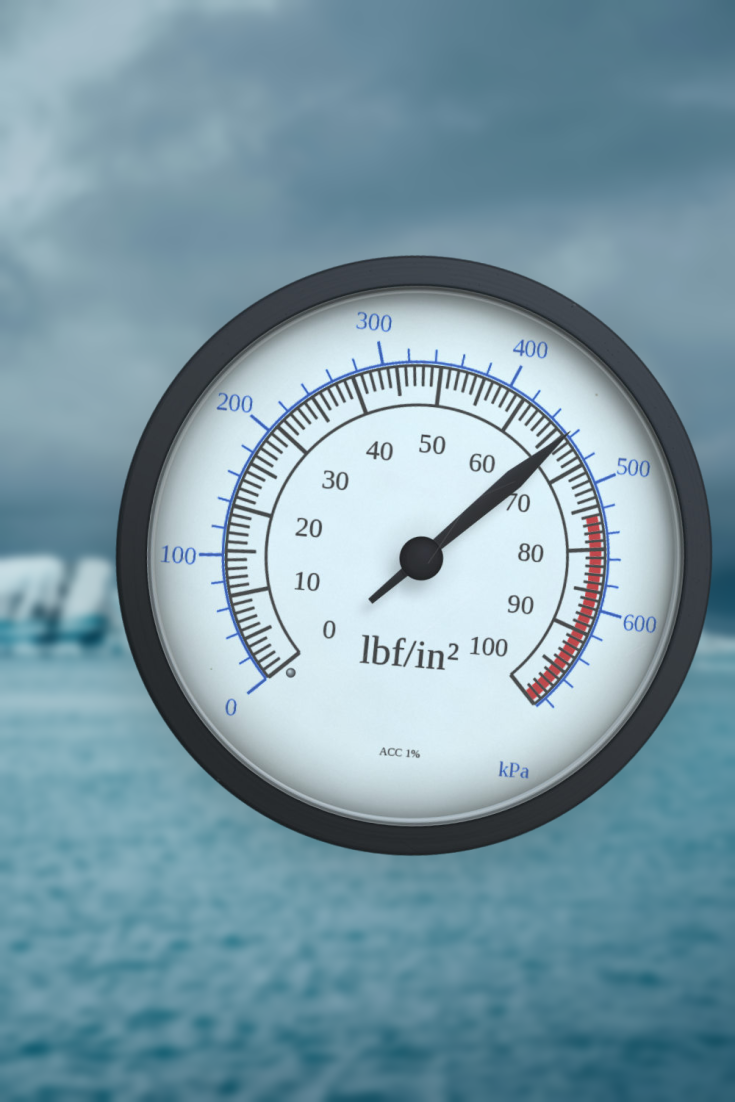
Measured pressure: 66 psi
